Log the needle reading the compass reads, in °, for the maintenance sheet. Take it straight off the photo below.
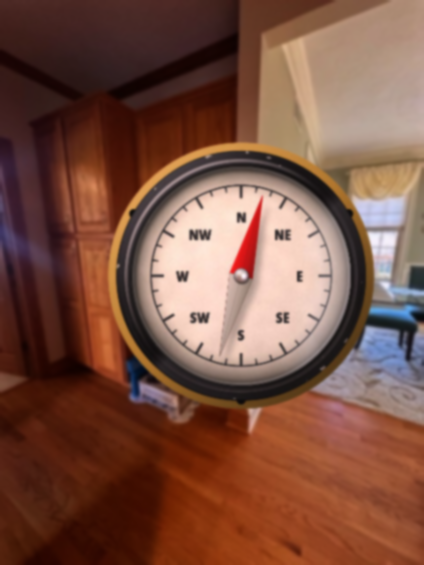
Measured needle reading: 15 °
